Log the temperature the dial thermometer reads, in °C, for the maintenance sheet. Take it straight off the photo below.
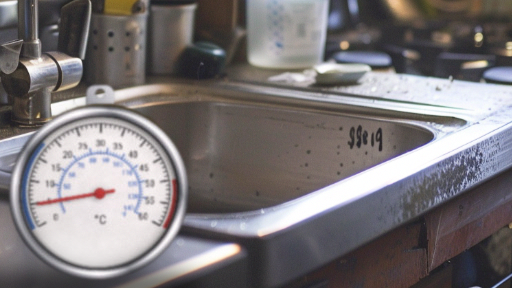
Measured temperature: 5 °C
